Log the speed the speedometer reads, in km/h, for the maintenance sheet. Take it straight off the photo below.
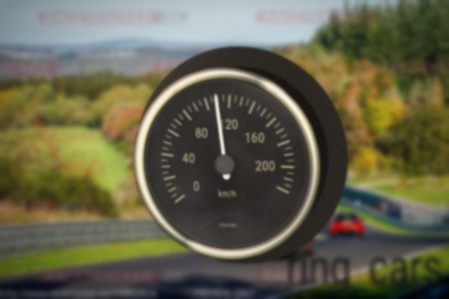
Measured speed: 110 km/h
